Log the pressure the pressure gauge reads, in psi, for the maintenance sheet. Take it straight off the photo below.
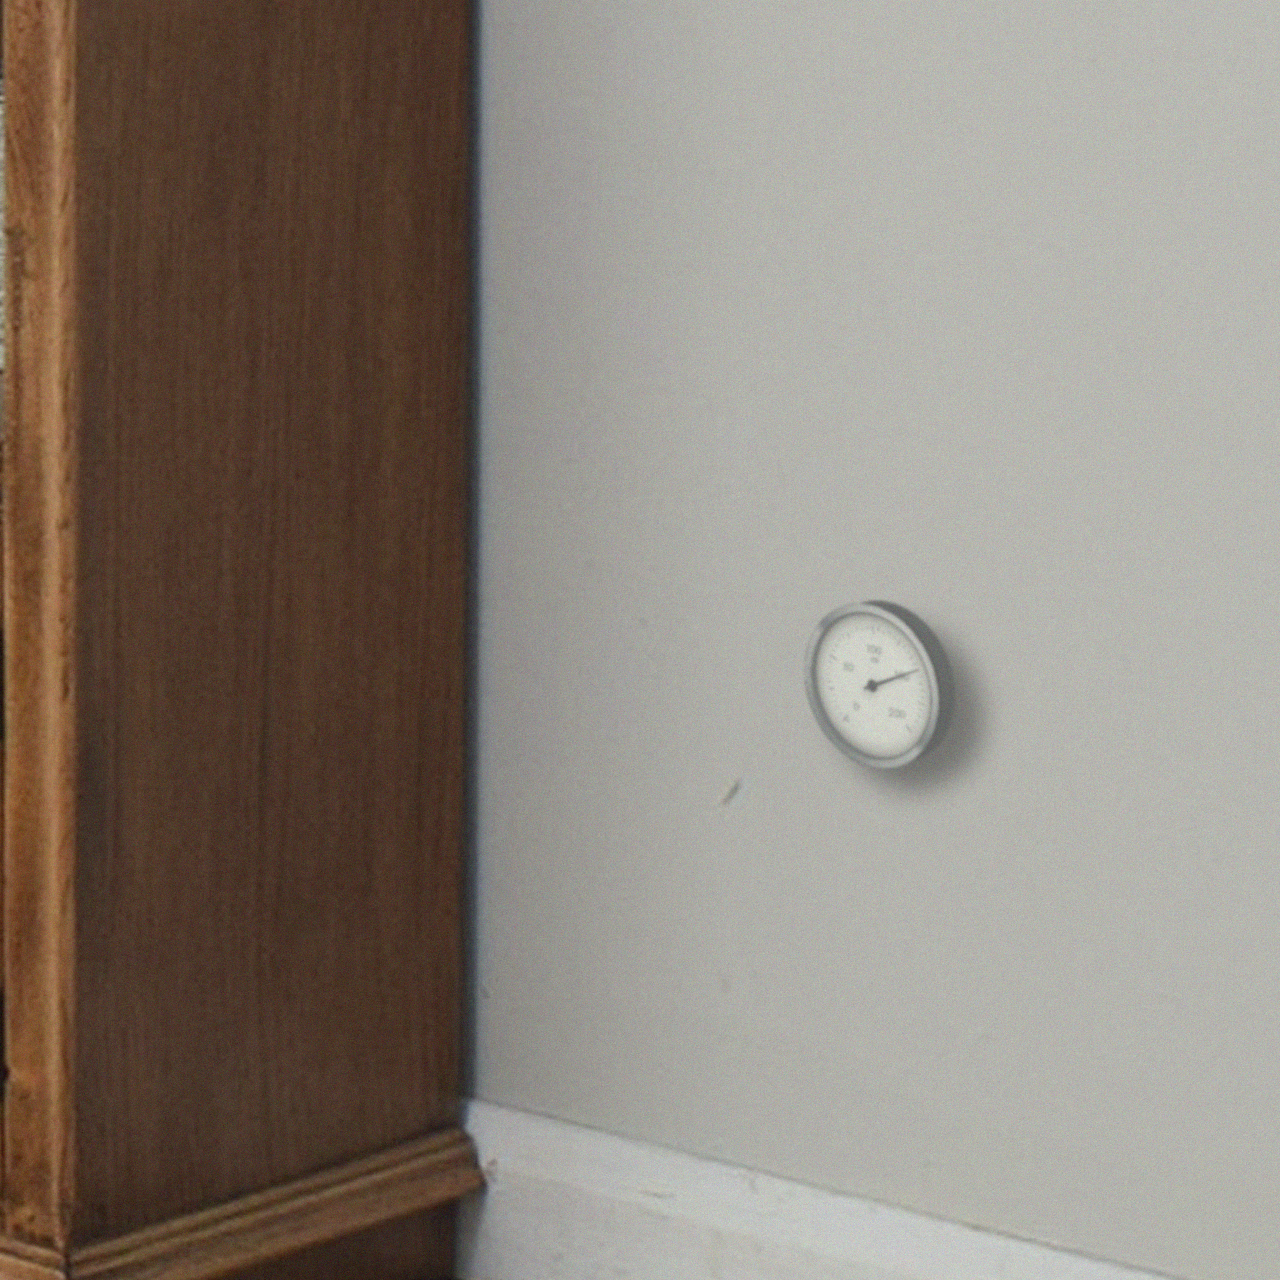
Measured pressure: 150 psi
